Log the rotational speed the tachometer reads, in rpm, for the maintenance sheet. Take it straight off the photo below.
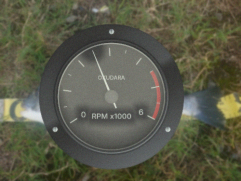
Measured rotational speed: 2500 rpm
